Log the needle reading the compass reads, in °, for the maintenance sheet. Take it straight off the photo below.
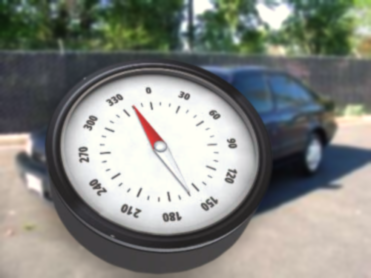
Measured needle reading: 340 °
